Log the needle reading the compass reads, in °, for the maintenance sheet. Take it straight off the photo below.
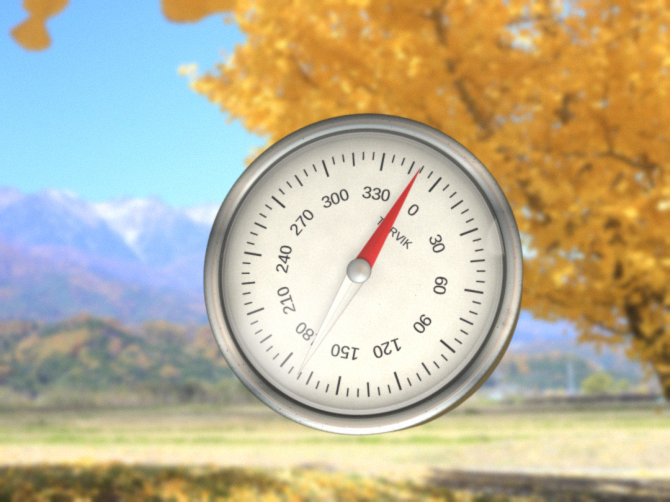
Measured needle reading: 350 °
